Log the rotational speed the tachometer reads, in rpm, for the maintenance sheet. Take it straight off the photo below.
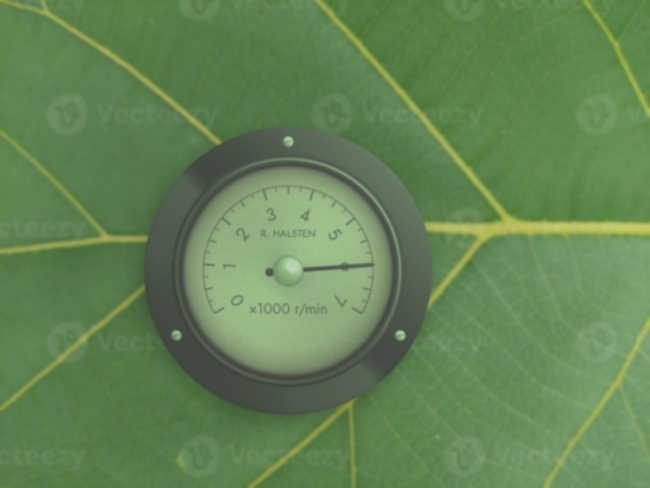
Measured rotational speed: 6000 rpm
